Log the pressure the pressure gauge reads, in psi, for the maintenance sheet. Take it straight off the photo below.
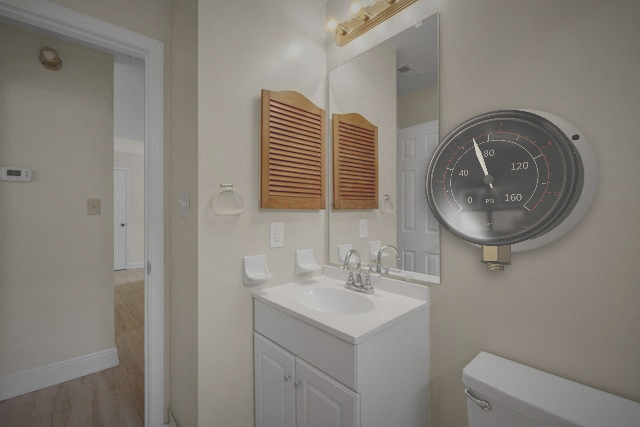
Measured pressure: 70 psi
